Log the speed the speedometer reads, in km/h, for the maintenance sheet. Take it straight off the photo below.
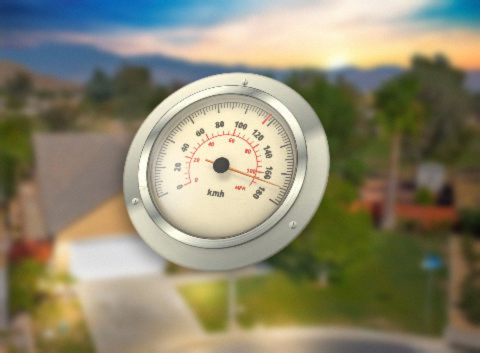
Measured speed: 170 km/h
